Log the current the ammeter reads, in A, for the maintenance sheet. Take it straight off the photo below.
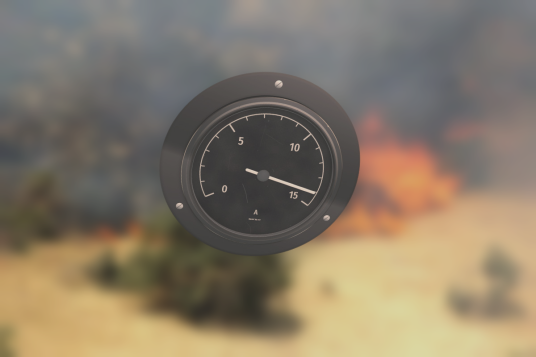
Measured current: 14 A
